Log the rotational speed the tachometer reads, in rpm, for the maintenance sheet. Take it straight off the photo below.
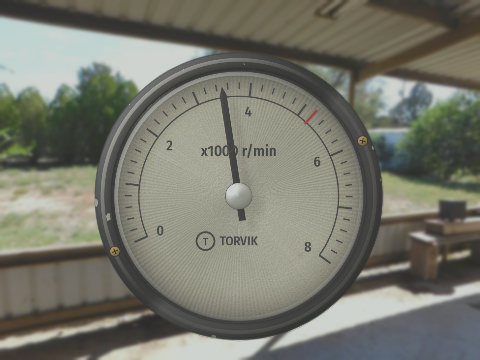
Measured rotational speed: 3500 rpm
